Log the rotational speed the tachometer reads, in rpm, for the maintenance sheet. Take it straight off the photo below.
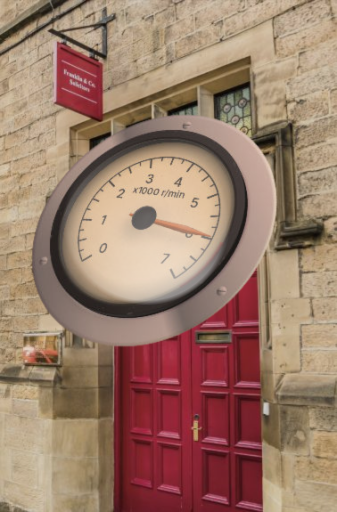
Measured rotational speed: 6000 rpm
